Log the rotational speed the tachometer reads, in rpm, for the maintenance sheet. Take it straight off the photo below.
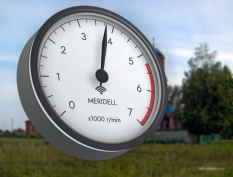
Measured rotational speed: 3750 rpm
